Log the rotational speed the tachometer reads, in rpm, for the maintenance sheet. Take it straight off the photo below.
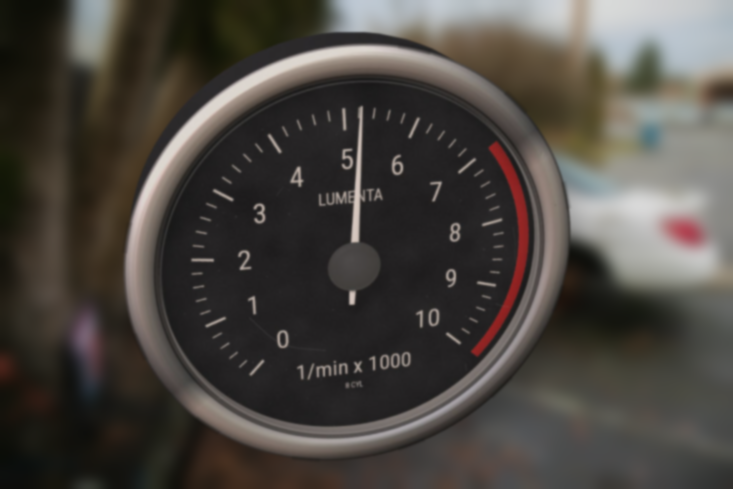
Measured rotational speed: 5200 rpm
